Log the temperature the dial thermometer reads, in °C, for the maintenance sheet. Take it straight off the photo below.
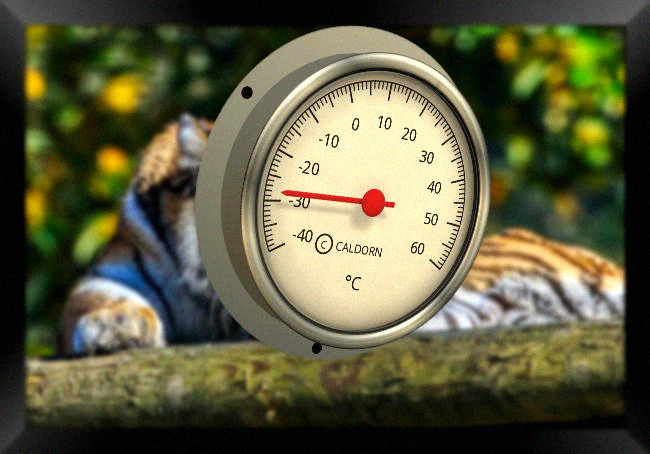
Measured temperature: -28 °C
